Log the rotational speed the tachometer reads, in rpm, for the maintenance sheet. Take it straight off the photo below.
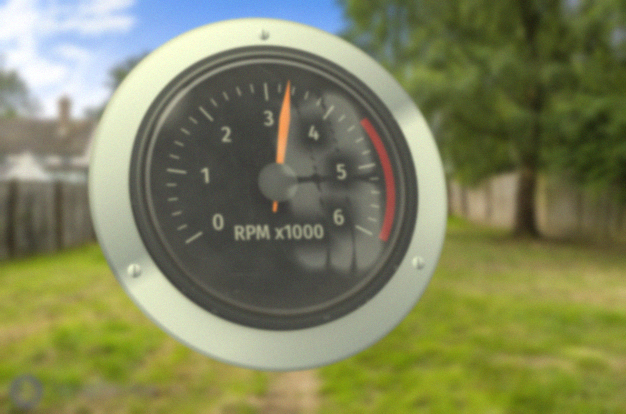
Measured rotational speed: 3300 rpm
